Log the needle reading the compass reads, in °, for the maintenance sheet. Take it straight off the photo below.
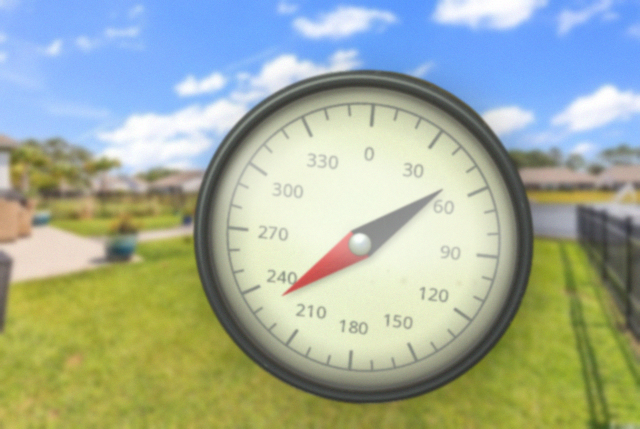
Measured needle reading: 230 °
